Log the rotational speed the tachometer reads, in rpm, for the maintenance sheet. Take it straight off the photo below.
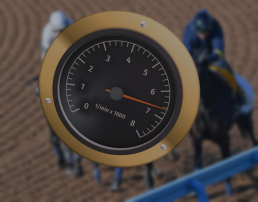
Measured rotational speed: 6600 rpm
